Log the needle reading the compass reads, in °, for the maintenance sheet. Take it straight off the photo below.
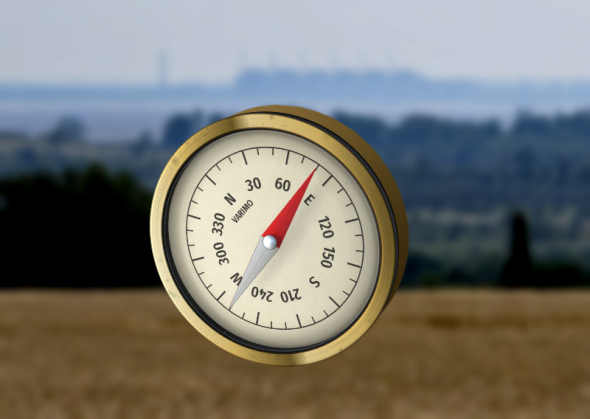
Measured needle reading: 80 °
